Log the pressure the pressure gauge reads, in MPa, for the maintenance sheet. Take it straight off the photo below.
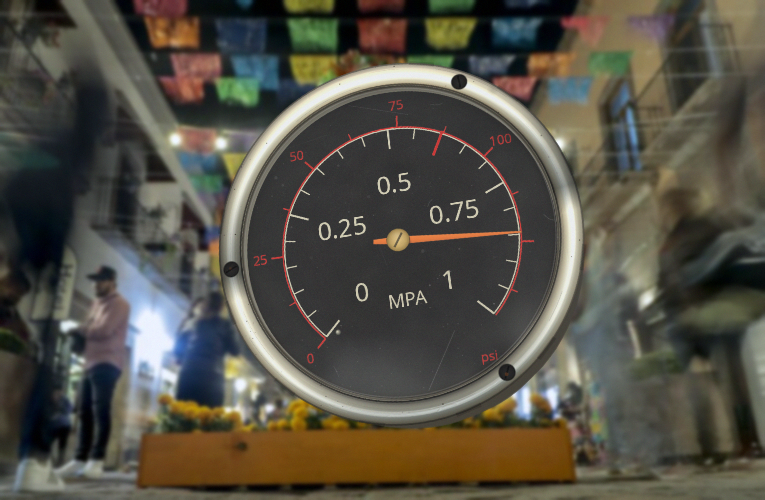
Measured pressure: 0.85 MPa
